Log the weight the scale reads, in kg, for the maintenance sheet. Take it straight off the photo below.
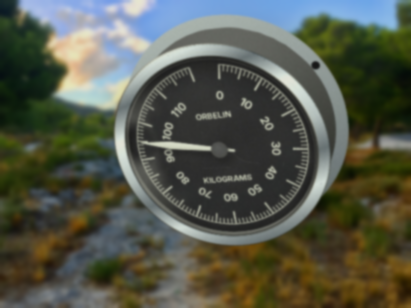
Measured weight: 95 kg
